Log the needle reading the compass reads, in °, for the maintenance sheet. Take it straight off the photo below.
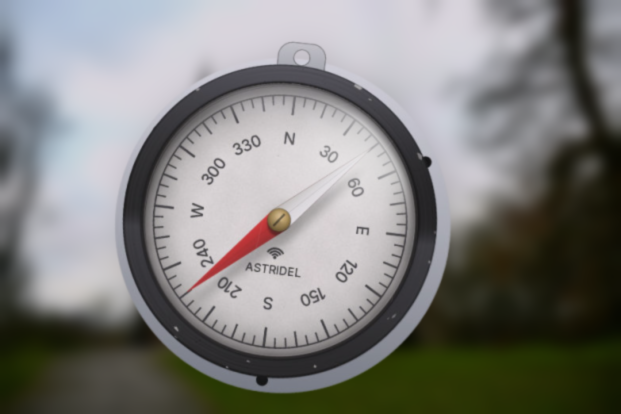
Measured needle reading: 225 °
